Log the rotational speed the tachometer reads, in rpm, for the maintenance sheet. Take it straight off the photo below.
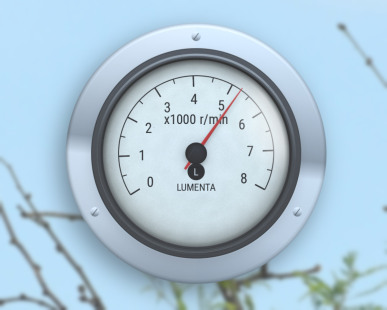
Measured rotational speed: 5250 rpm
